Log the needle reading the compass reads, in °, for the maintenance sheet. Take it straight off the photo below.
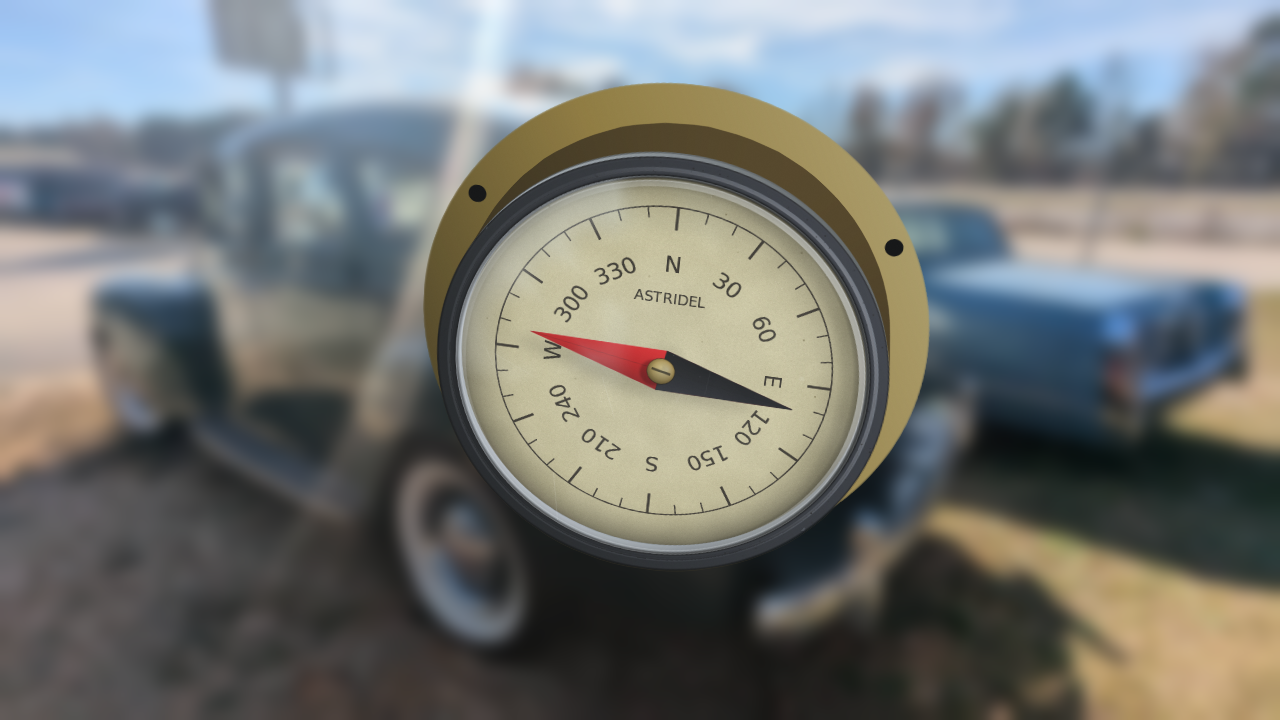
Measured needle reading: 280 °
